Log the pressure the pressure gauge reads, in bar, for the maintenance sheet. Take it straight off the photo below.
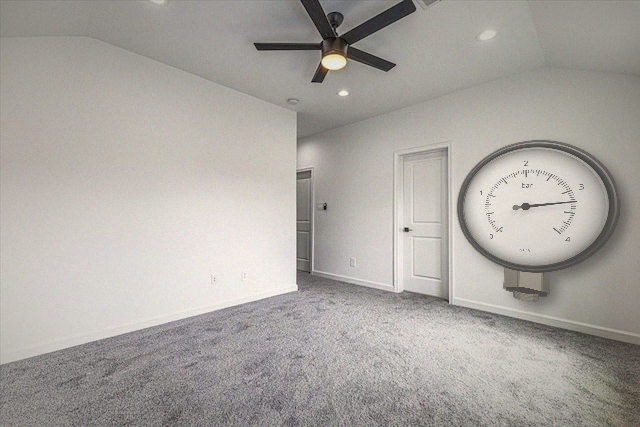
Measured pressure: 3.25 bar
